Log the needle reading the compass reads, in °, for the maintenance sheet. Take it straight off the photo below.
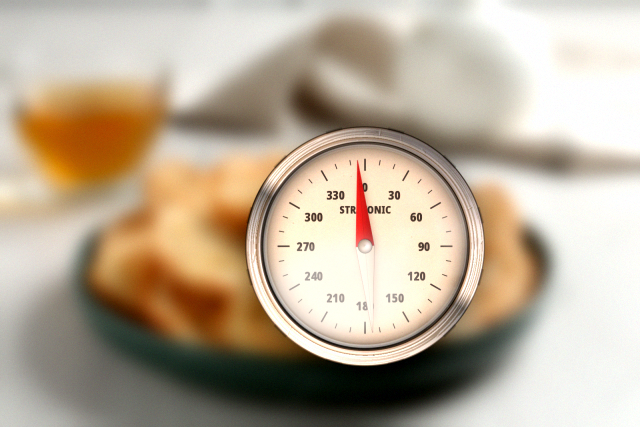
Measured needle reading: 355 °
